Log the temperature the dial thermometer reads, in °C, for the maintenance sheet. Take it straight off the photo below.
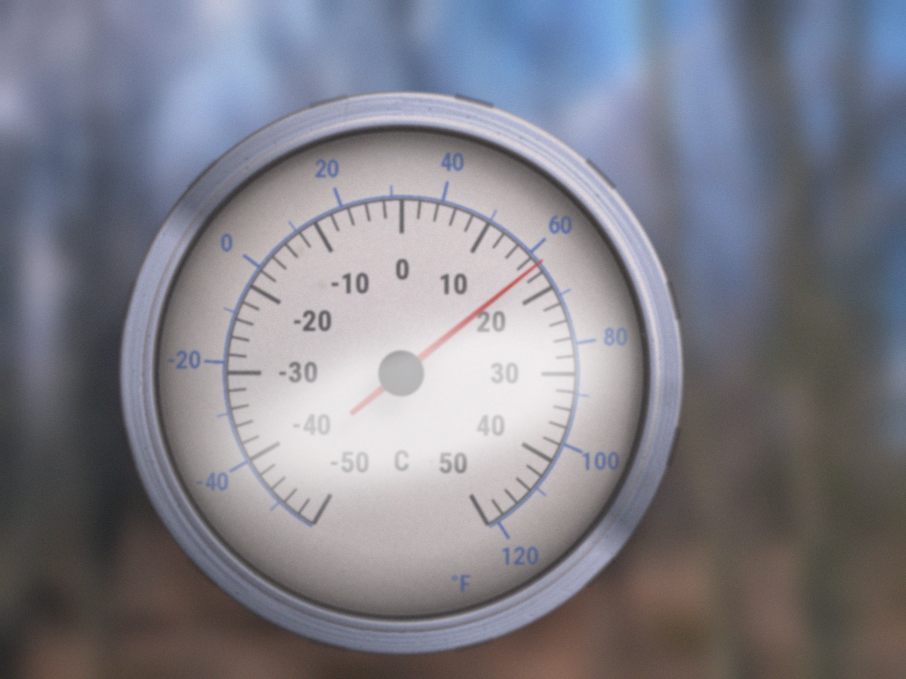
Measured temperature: 17 °C
